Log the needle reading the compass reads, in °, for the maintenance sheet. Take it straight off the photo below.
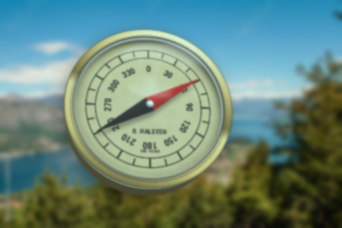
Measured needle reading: 60 °
